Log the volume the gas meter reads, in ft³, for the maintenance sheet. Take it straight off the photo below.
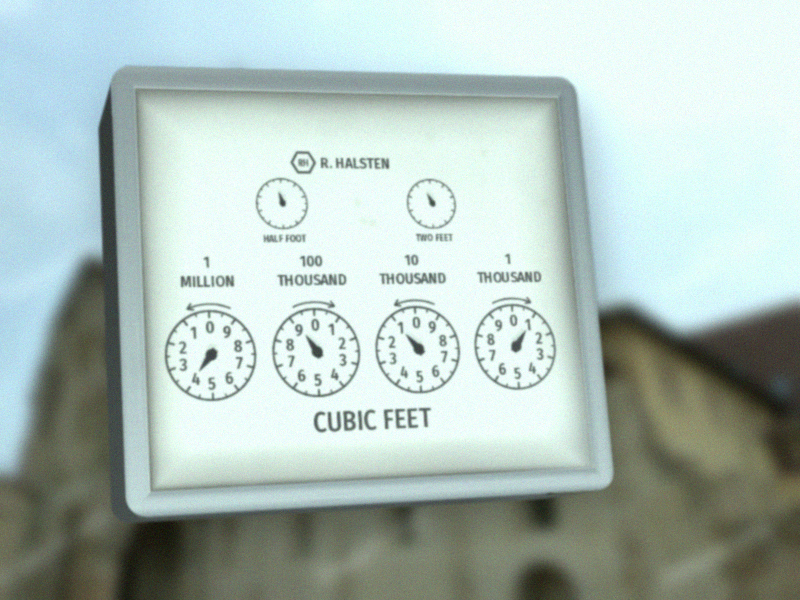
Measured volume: 391100 ft³
